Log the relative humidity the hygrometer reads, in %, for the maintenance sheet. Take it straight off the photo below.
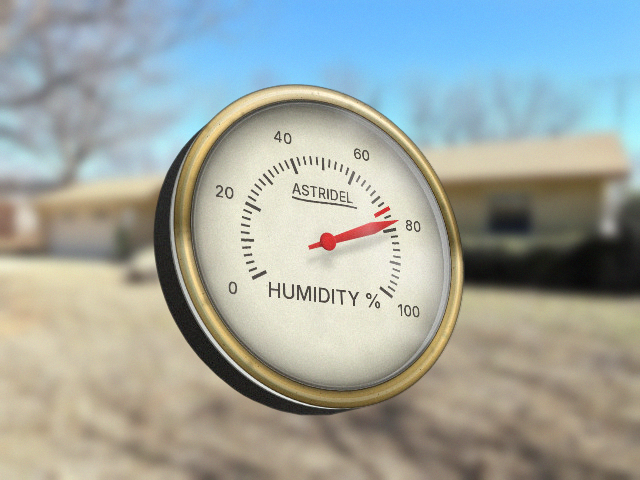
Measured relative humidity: 78 %
